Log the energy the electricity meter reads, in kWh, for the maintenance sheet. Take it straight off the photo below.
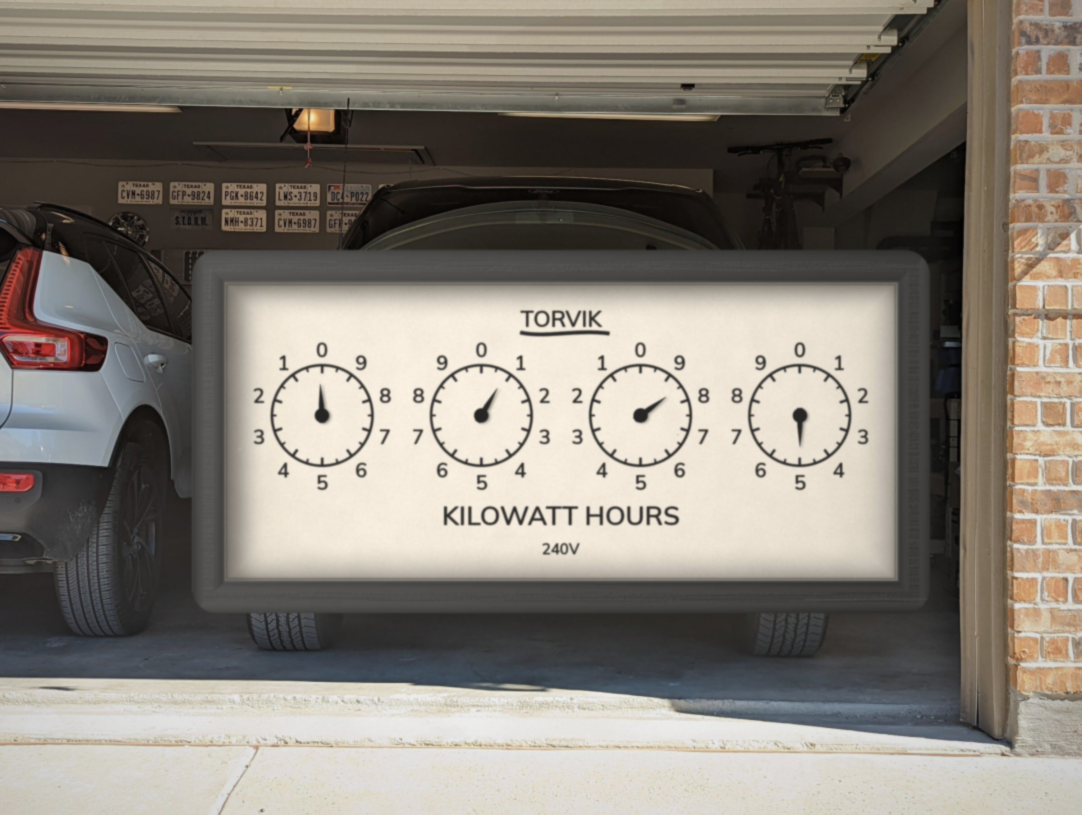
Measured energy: 85 kWh
